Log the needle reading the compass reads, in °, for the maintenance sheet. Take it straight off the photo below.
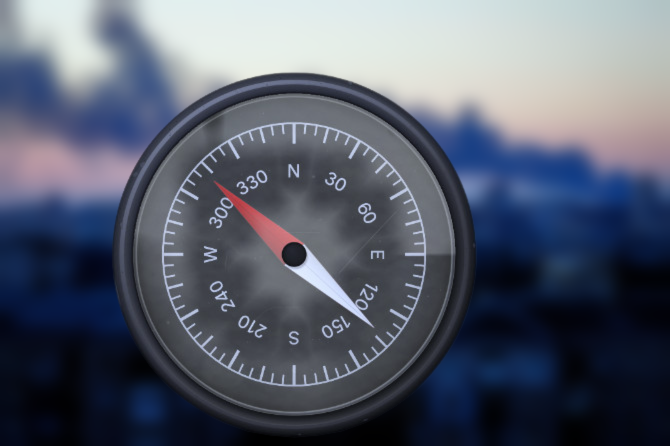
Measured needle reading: 312.5 °
